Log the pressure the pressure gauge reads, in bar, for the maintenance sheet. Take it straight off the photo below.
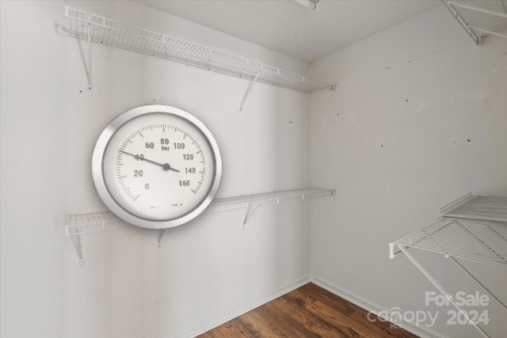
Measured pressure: 40 bar
